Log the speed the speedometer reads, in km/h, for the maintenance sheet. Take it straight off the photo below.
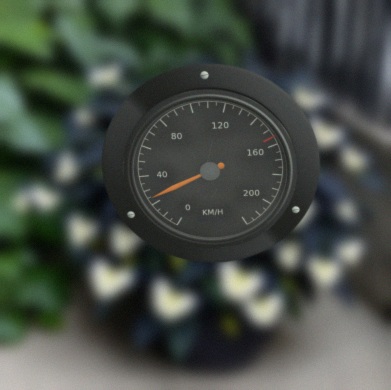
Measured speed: 25 km/h
